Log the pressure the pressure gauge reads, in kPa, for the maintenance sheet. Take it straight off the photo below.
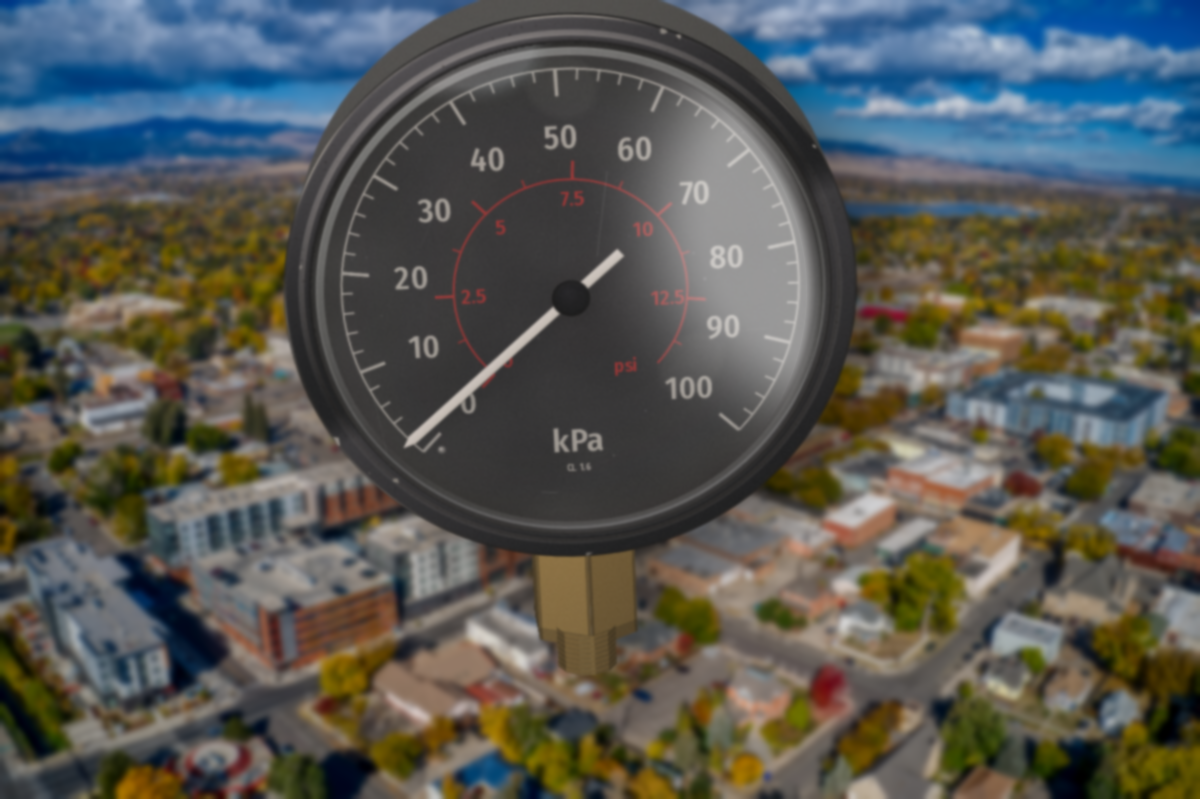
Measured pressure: 2 kPa
